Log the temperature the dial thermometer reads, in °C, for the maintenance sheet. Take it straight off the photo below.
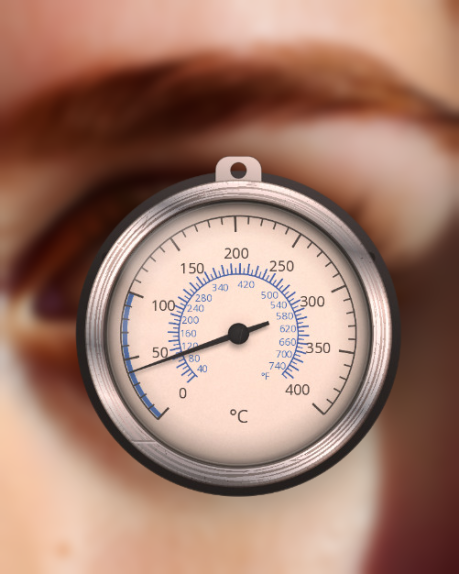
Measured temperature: 40 °C
